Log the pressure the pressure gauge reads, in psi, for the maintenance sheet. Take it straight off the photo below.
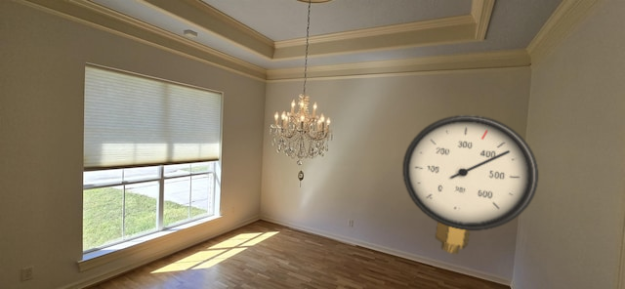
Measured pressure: 425 psi
